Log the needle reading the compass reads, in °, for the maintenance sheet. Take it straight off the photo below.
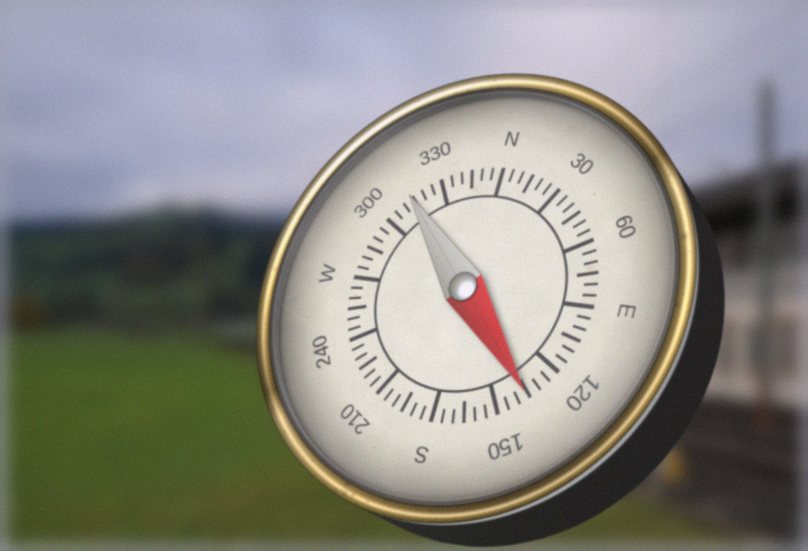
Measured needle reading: 135 °
